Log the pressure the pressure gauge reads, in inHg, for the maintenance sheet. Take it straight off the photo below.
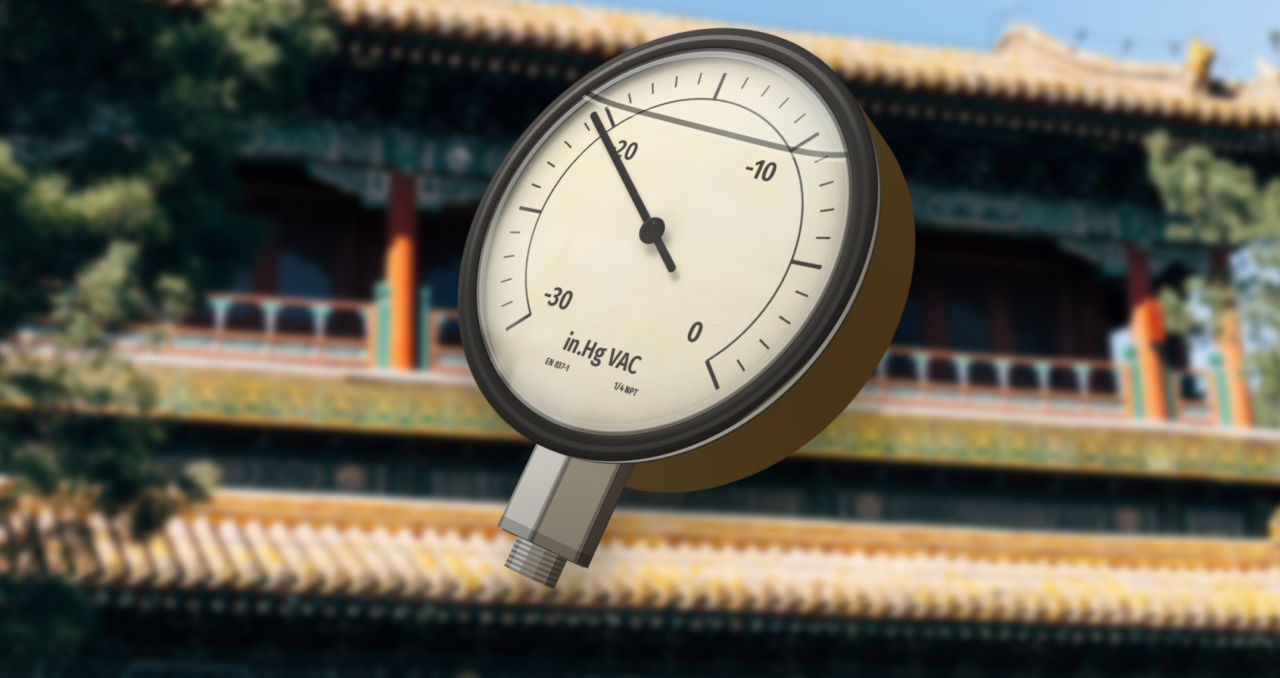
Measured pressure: -20.5 inHg
